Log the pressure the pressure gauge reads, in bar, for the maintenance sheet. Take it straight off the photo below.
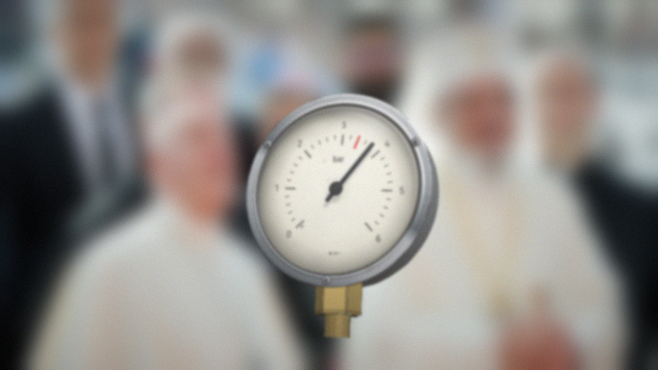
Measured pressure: 3.8 bar
